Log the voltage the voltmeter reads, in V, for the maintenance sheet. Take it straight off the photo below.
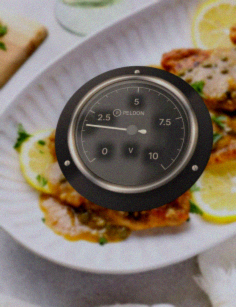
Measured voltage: 1.75 V
